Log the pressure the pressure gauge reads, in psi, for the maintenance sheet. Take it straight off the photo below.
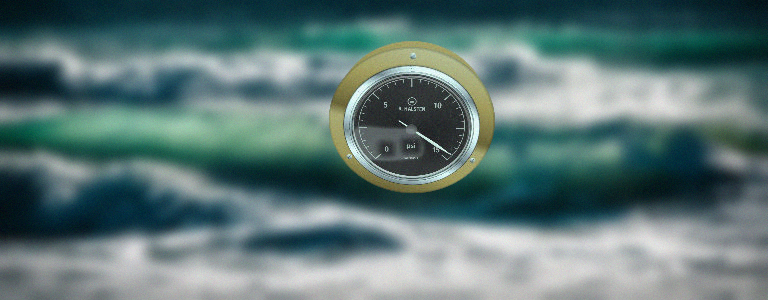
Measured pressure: 14.5 psi
